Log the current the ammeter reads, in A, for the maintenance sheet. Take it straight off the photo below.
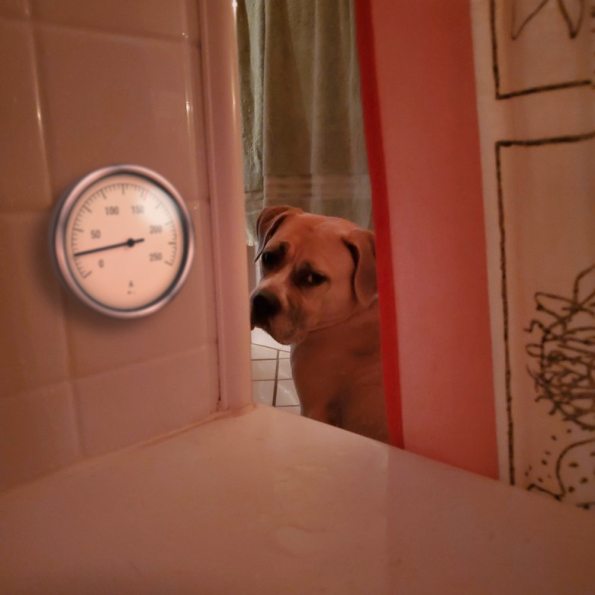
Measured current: 25 A
